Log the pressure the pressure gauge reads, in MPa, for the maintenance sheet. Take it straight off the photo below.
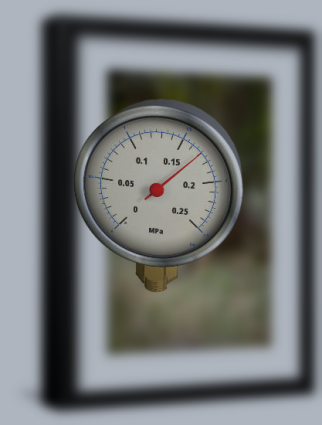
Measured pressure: 0.17 MPa
